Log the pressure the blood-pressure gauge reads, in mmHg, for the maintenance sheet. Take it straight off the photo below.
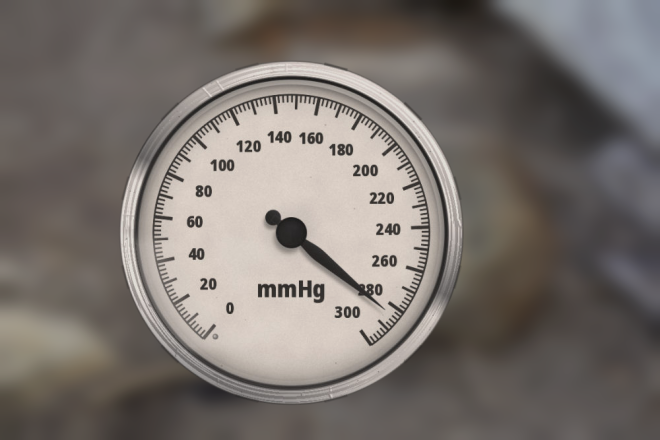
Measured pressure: 284 mmHg
